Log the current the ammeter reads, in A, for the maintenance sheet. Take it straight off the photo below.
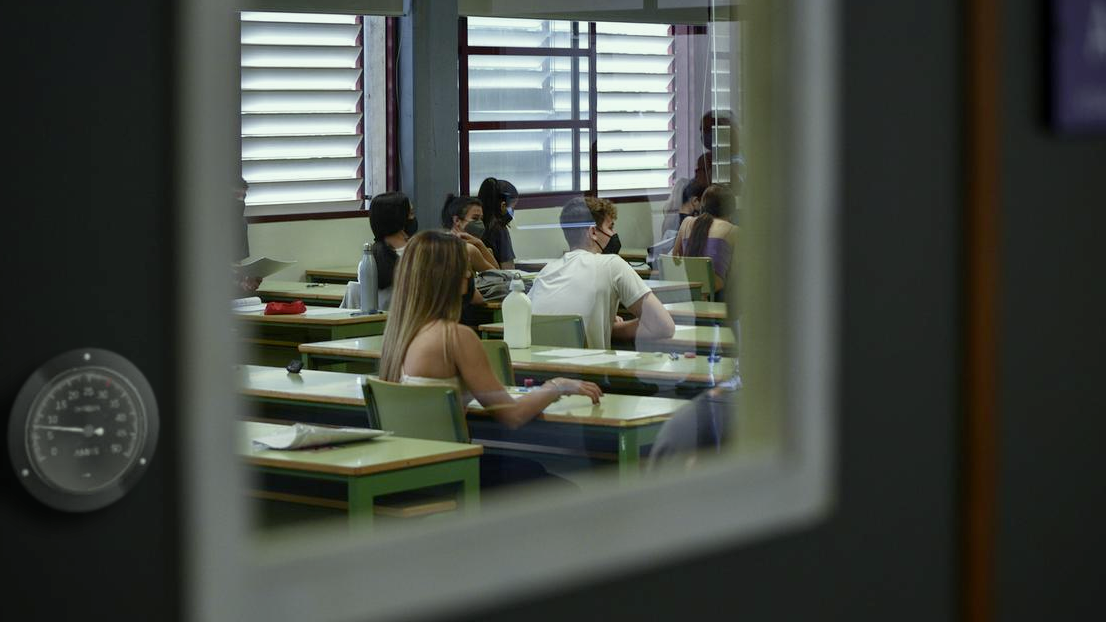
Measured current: 7.5 A
